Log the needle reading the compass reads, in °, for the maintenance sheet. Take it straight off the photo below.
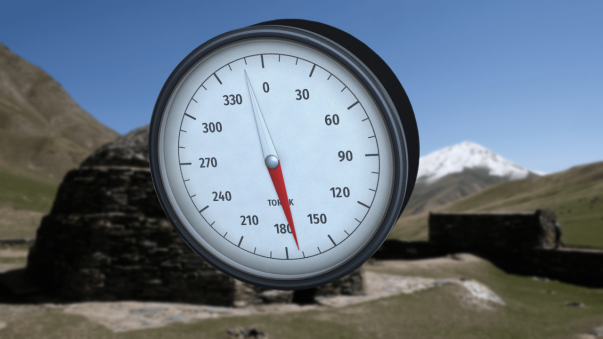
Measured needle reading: 170 °
